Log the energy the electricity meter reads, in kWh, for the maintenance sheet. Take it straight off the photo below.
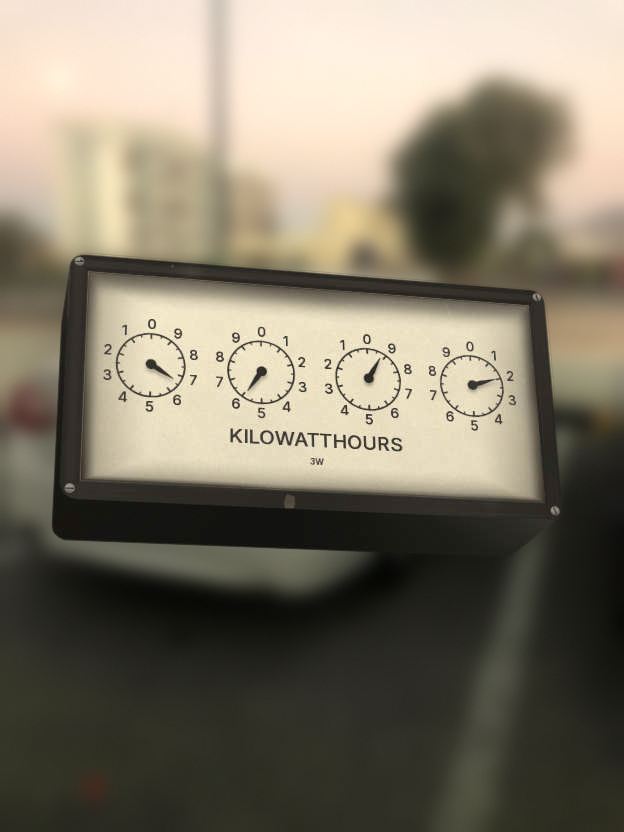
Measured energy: 6592 kWh
